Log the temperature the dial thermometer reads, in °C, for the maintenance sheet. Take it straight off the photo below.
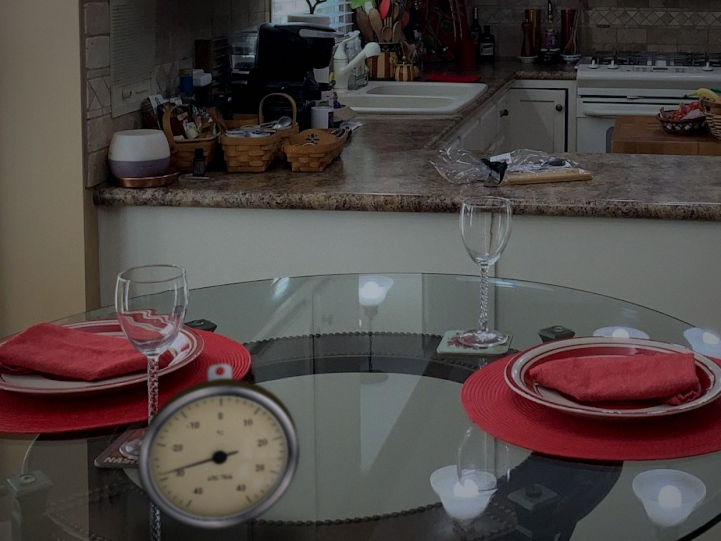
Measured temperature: -28 °C
